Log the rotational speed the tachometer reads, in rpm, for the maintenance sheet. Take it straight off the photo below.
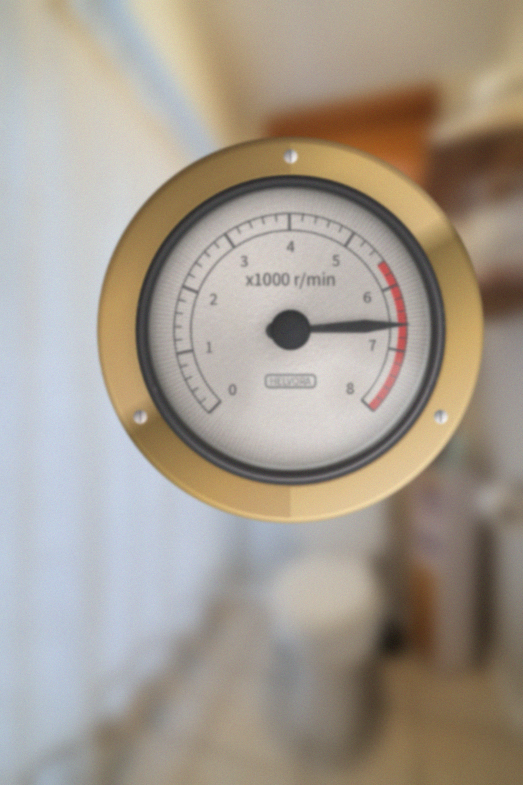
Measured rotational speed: 6600 rpm
